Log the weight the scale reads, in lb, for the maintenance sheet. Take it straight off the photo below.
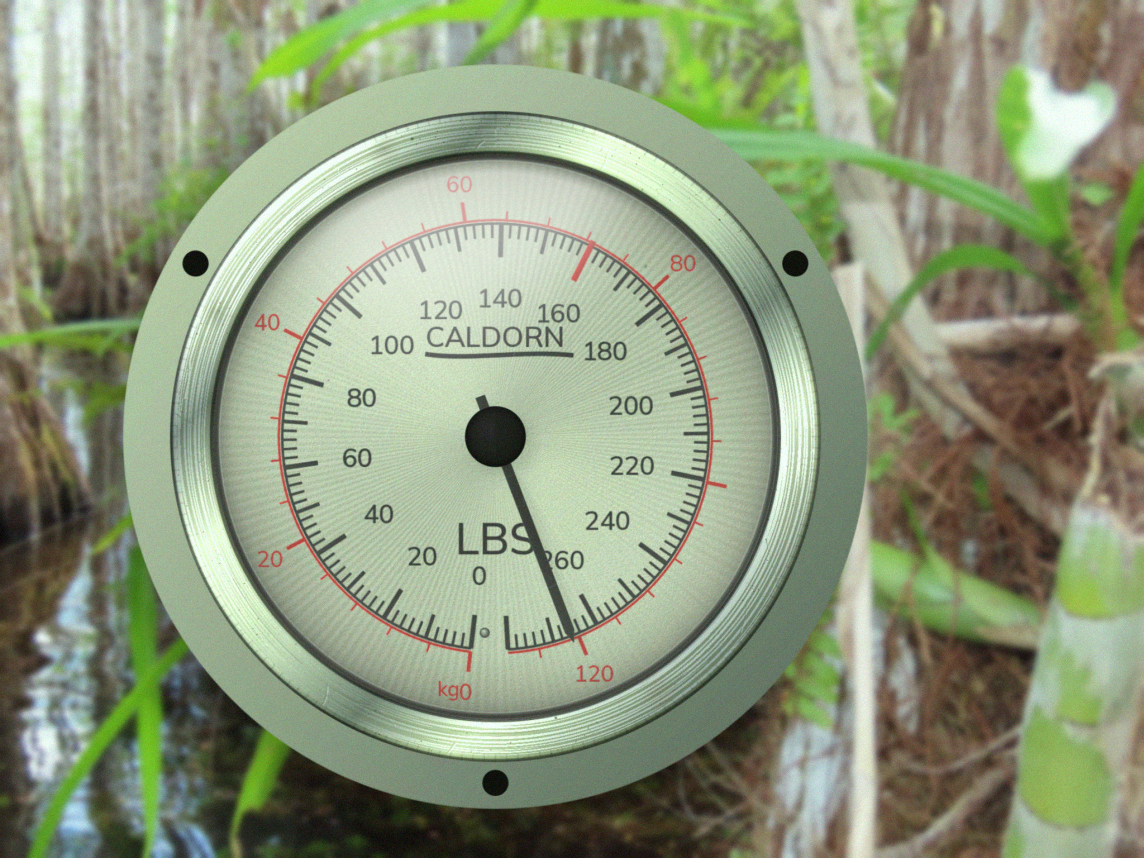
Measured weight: 266 lb
